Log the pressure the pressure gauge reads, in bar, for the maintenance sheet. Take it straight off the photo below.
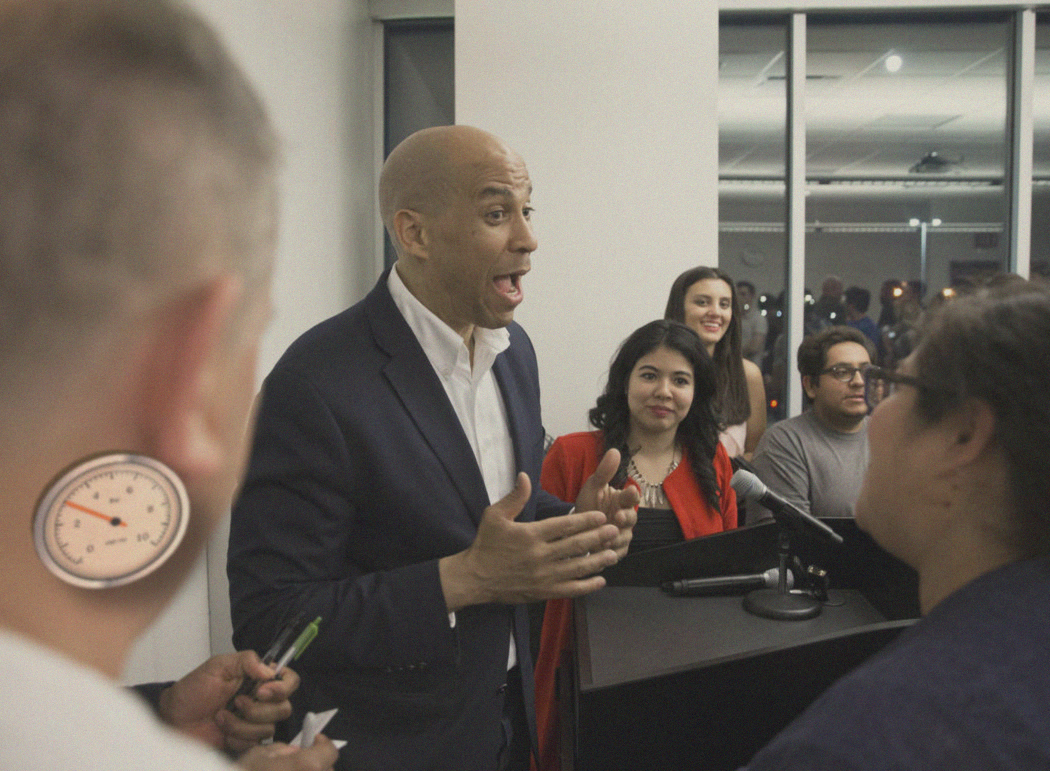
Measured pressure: 3 bar
